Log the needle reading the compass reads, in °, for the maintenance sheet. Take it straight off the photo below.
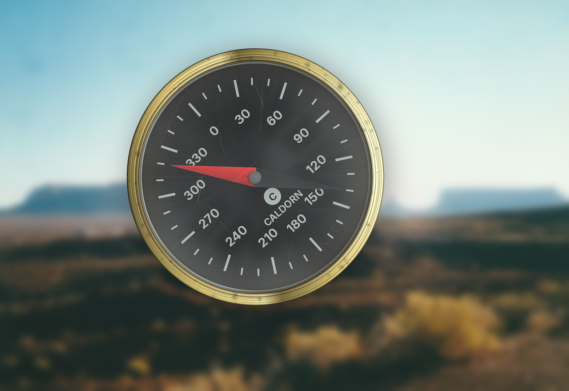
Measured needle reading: 320 °
